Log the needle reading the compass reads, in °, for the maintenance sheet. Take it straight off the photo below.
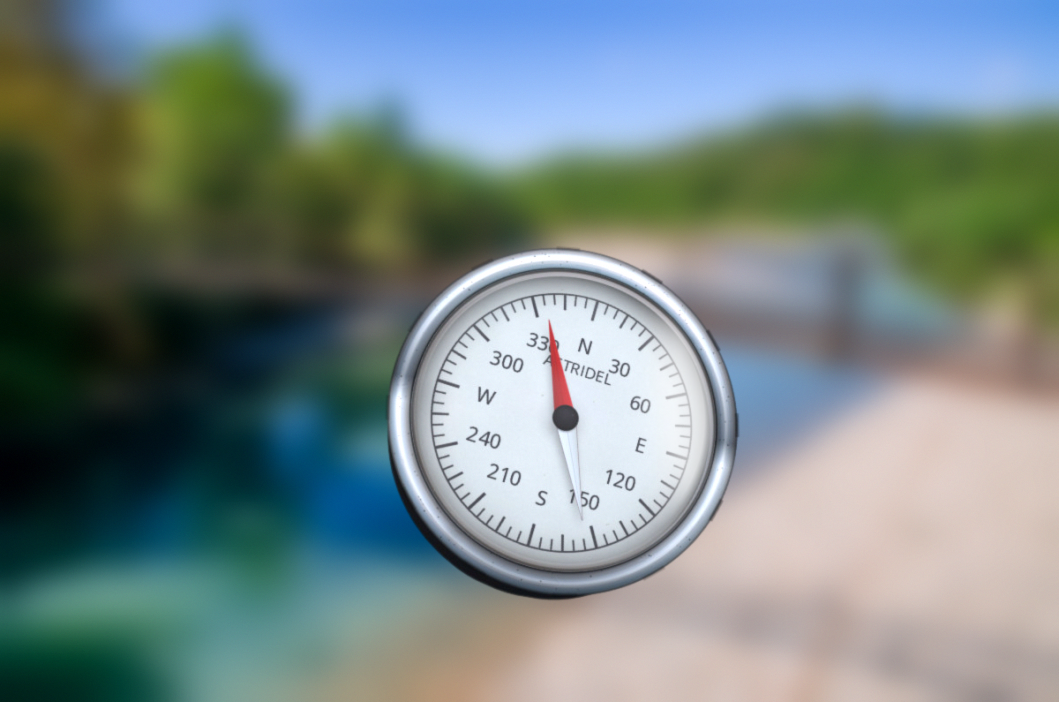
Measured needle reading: 335 °
